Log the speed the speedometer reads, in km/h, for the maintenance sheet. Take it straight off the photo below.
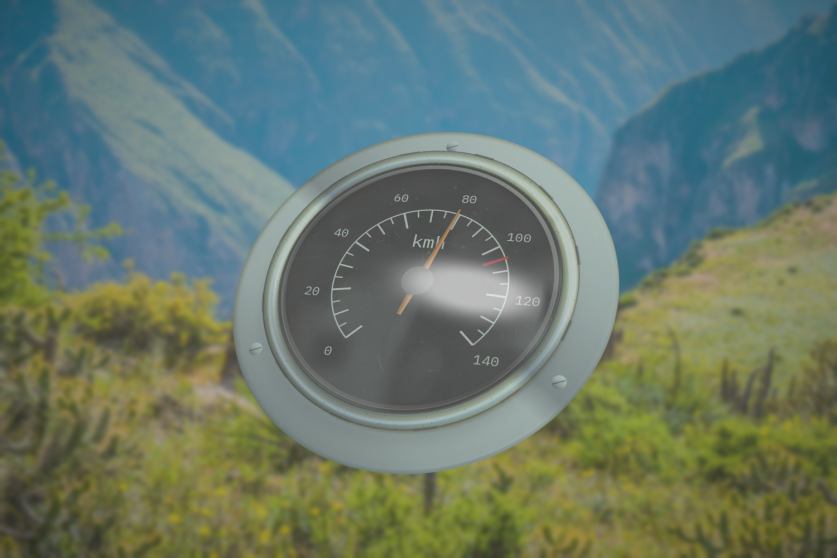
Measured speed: 80 km/h
